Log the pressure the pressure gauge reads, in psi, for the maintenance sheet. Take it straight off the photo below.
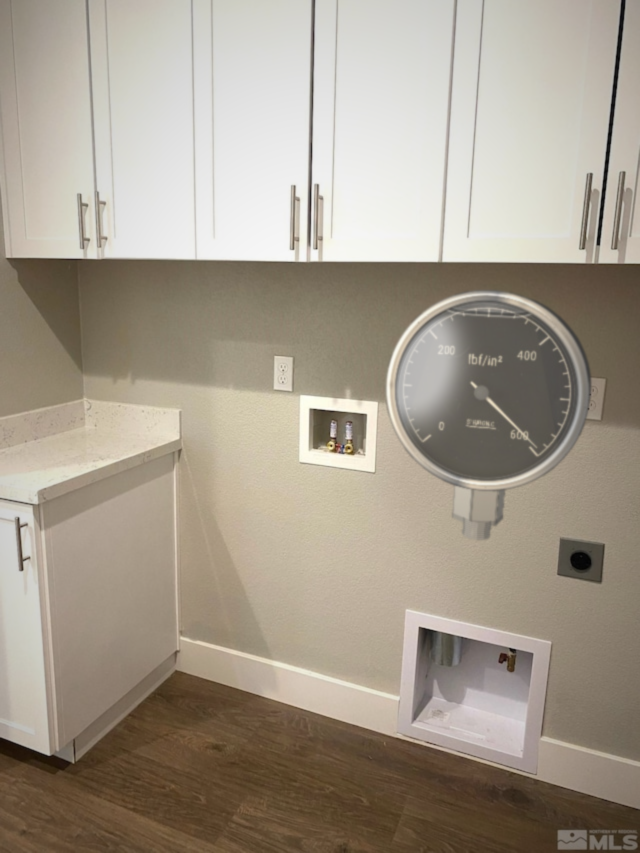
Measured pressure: 590 psi
